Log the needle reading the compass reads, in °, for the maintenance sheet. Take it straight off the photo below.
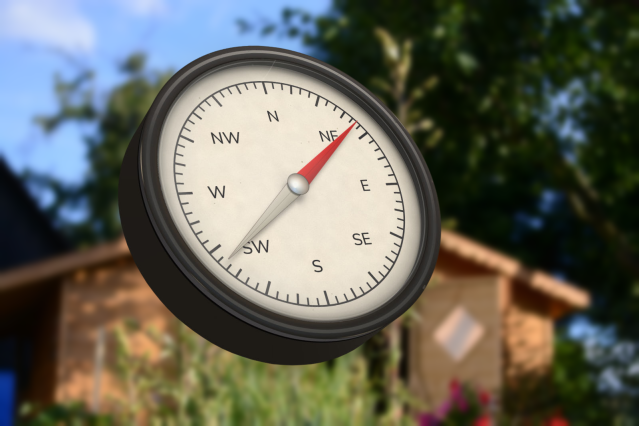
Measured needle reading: 52.5 °
